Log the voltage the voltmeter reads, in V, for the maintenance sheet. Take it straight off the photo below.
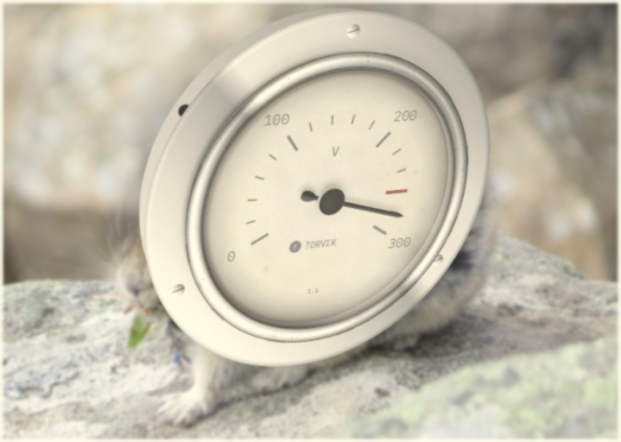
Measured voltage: 280 V
